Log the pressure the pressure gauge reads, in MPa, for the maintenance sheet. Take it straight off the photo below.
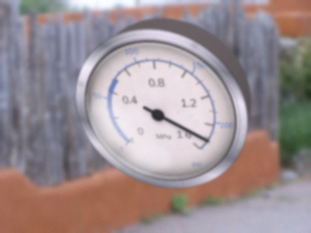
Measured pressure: 1.5 MPa
